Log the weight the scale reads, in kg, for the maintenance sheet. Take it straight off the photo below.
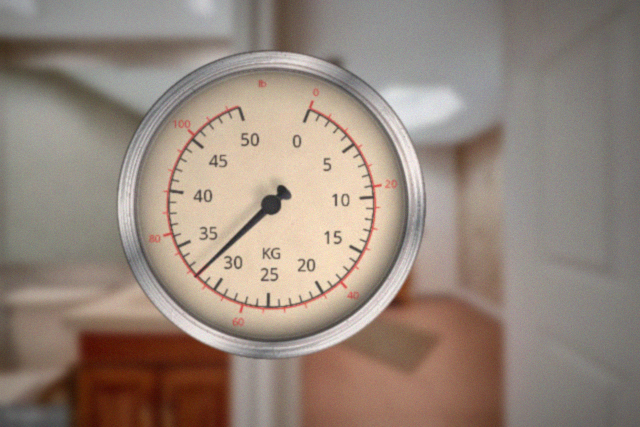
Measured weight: 32 kg
